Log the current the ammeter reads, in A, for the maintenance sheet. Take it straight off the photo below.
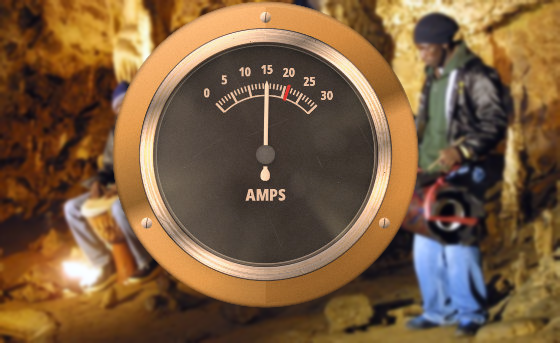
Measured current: 15 A
